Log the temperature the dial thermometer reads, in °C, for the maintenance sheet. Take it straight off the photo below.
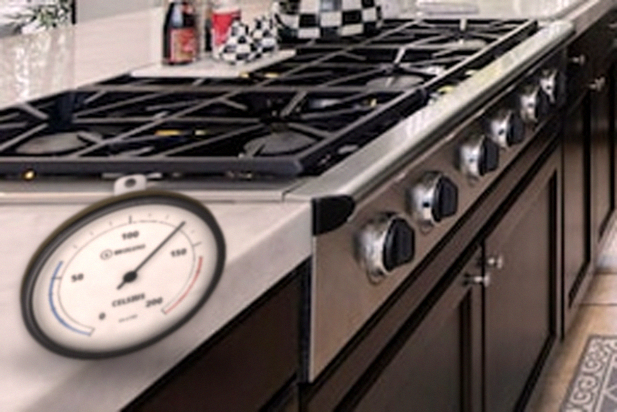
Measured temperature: 130 °C
